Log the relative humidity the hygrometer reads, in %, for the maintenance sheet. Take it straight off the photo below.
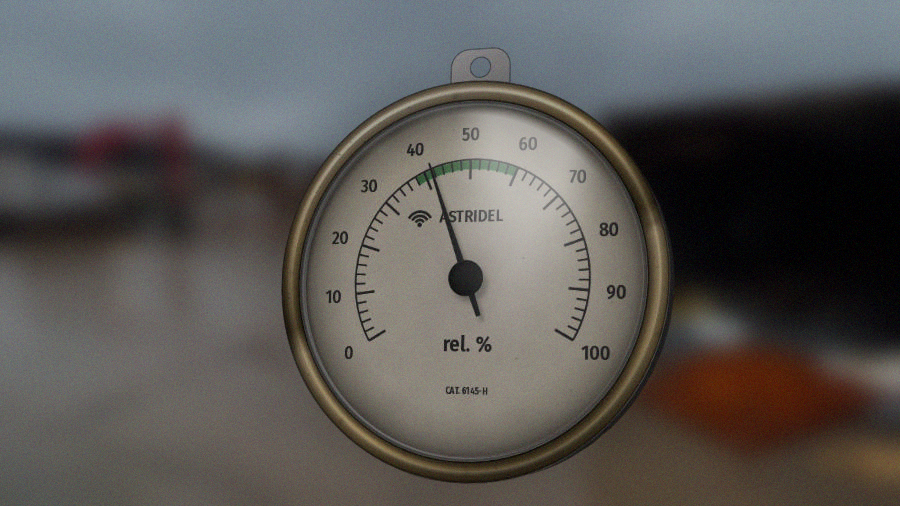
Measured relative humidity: 42 %
